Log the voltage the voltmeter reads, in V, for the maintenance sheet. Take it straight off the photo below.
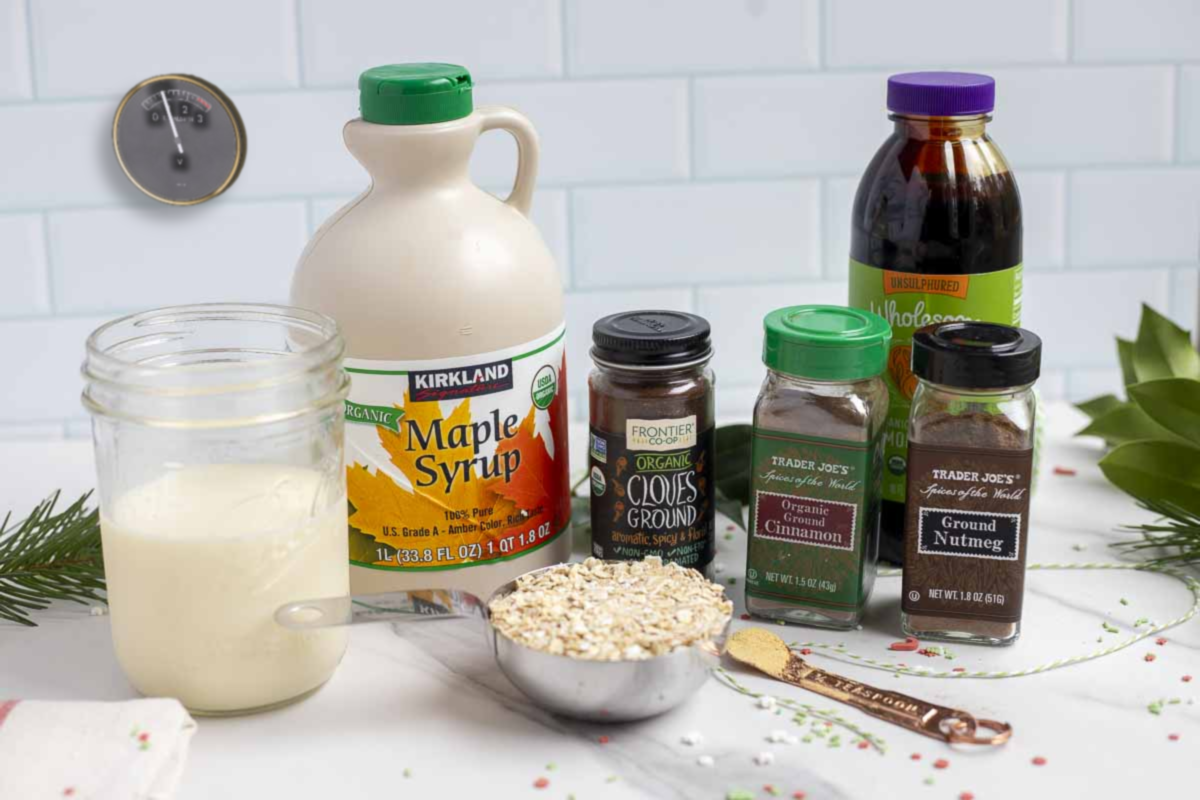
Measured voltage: 1 V
